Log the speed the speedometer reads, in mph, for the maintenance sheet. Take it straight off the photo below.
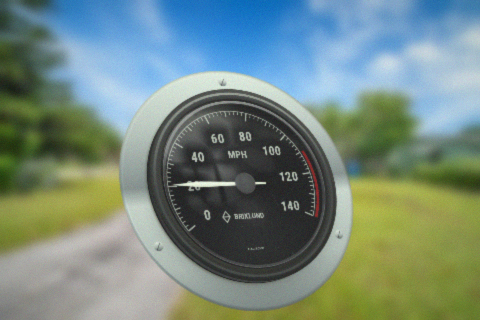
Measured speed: 20 mph
